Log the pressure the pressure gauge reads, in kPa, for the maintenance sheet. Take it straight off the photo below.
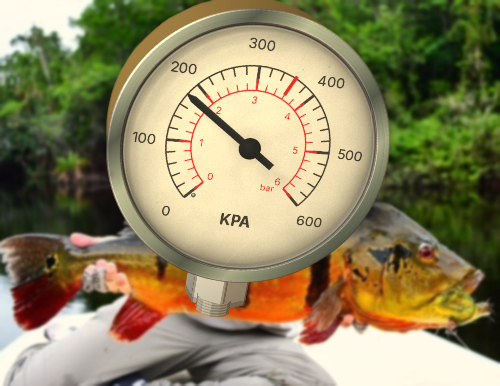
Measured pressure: 180 kPa
